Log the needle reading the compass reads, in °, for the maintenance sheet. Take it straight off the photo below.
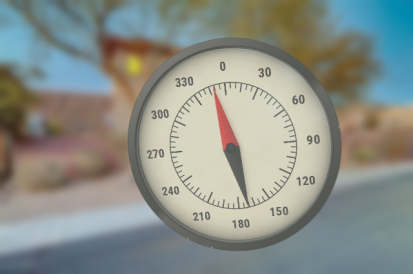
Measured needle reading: 350 °
